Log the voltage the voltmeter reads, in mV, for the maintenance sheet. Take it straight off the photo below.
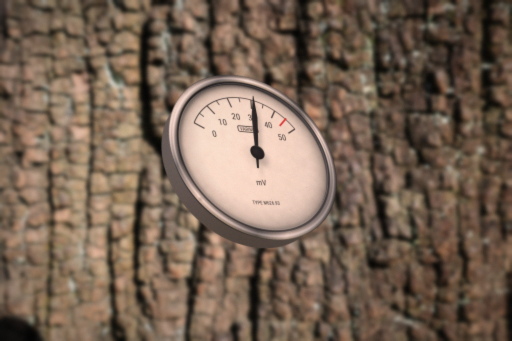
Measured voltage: 30 mV
